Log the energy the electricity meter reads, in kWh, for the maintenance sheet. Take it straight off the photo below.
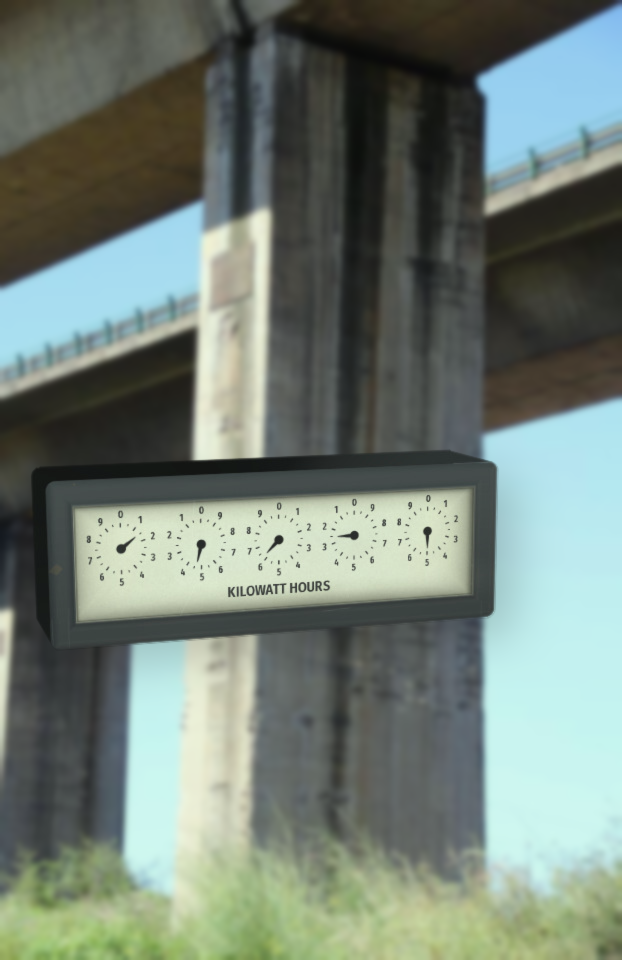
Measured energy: 14625 kWh
